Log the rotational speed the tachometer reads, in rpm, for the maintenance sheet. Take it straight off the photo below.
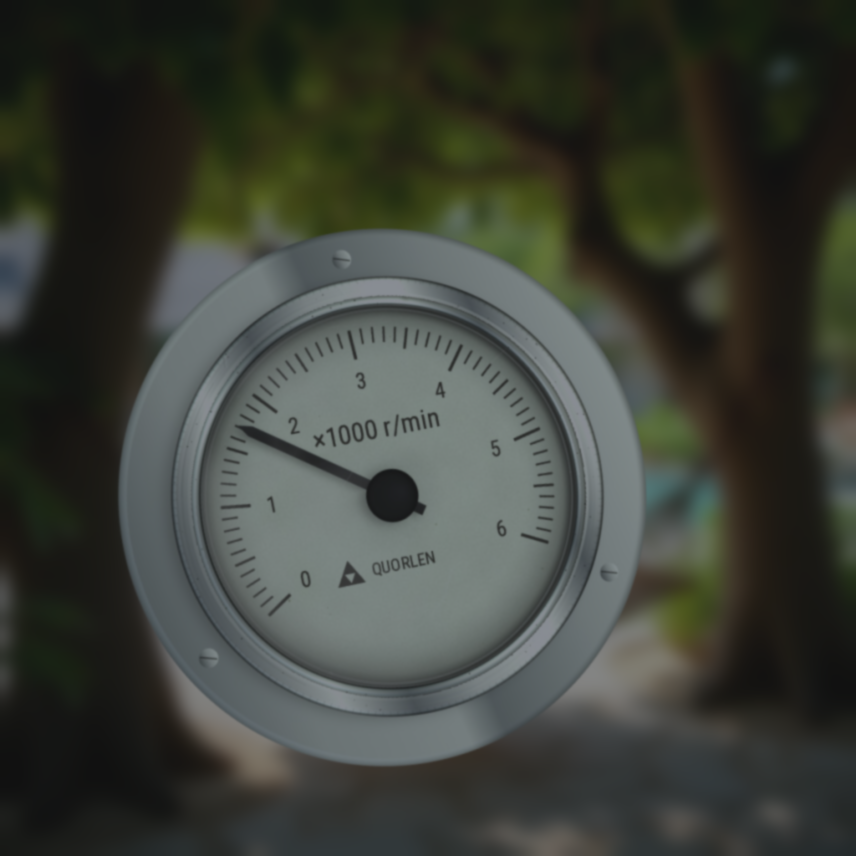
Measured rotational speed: 1700 rpm
